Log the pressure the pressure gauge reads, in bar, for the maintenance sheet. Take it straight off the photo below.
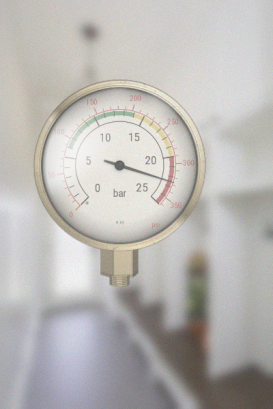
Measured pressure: 22.5 bar
